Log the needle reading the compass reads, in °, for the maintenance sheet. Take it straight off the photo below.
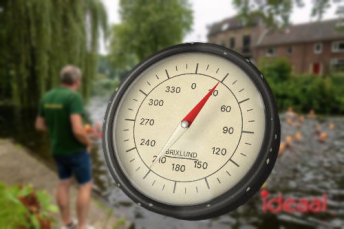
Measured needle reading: 30 °
